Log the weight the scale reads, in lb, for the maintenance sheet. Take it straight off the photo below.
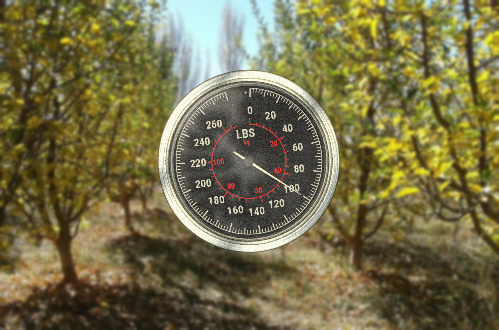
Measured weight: 100 lb
